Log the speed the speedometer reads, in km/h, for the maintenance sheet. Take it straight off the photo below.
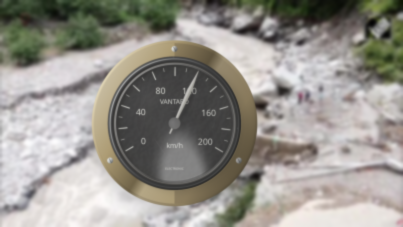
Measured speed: 120 km/h
